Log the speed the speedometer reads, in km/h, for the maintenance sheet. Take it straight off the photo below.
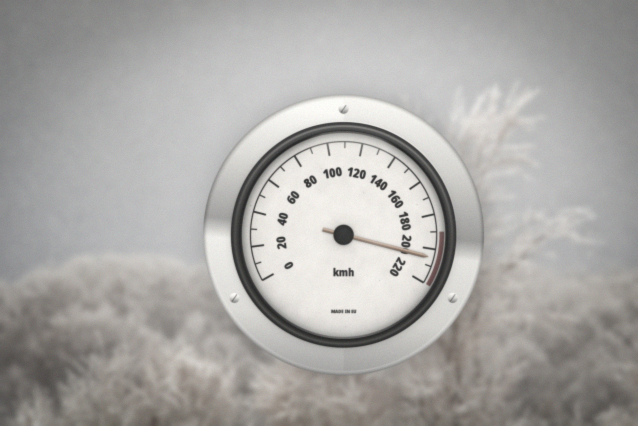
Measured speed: 205 km/h
